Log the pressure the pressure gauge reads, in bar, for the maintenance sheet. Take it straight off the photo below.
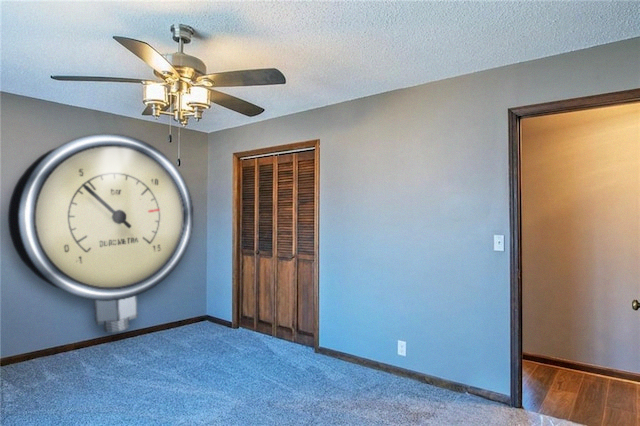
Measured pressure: 4.5 bar
